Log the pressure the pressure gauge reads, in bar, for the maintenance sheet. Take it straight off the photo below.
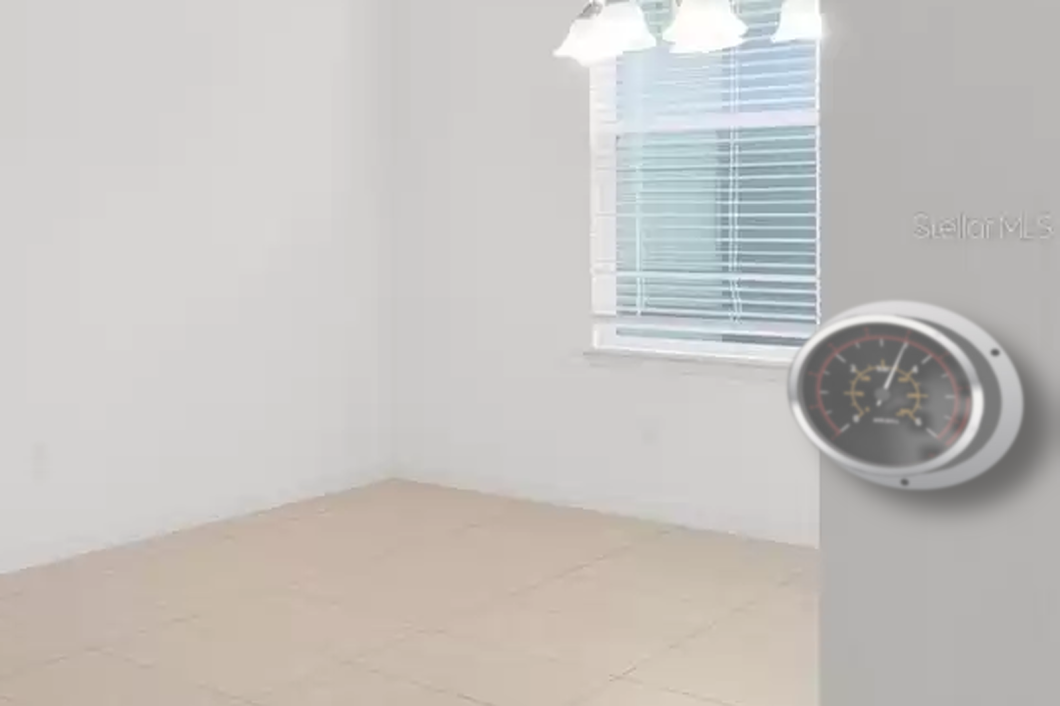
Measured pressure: 3.5 bar
